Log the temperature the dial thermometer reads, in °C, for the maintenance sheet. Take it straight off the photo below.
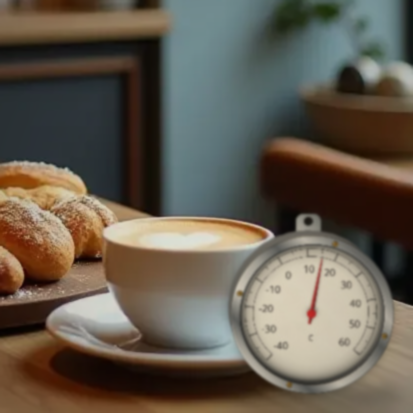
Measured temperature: 15 °C
